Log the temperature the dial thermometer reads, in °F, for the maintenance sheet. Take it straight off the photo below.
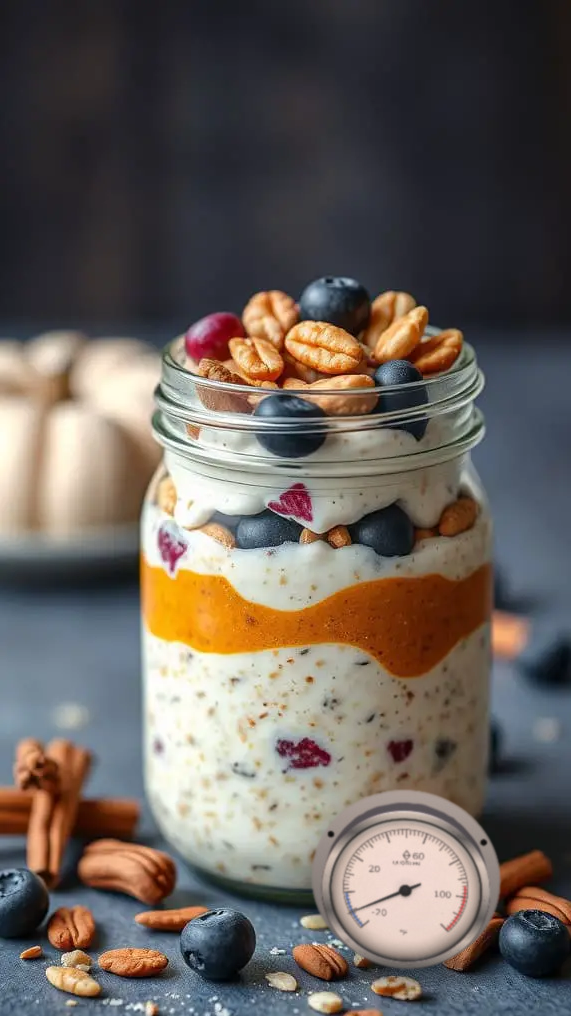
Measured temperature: -10 °F
